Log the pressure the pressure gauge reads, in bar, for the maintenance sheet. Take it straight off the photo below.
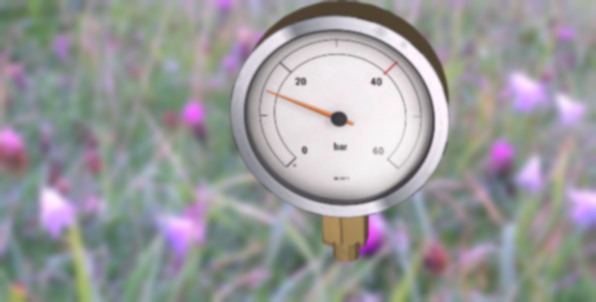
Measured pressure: 15 bar
